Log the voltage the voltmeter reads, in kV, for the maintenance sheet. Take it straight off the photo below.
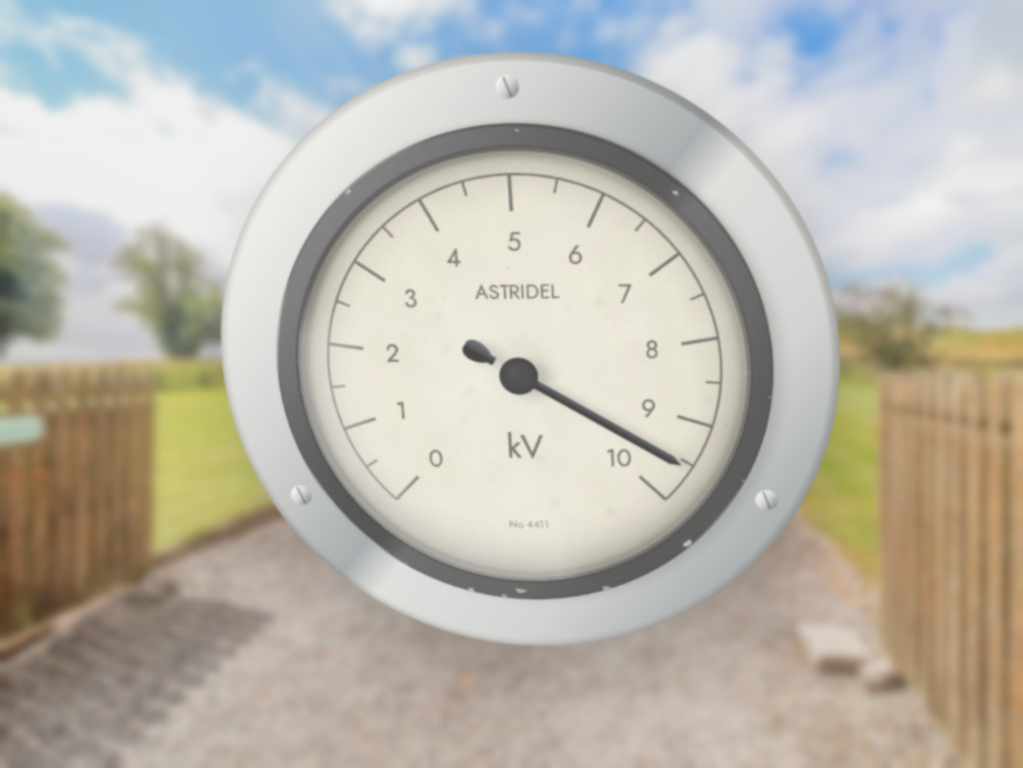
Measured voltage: 9.5 kV
